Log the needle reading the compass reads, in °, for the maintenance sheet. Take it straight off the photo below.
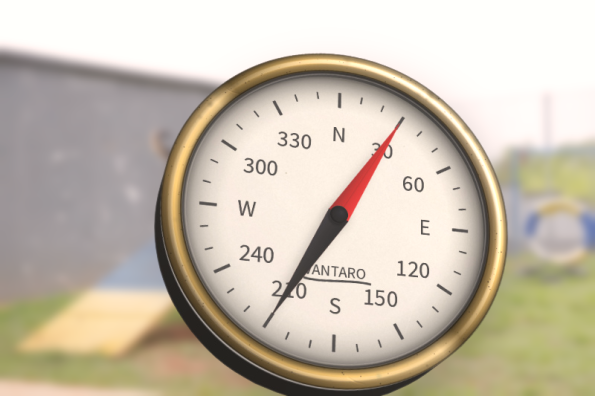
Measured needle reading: 30 °
